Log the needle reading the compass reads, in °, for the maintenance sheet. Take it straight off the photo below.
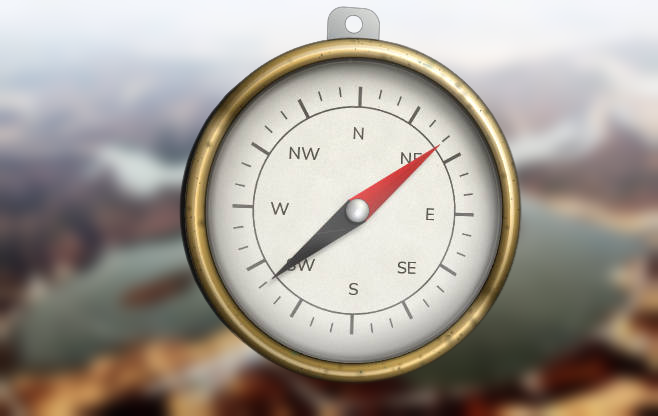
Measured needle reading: 50 °
